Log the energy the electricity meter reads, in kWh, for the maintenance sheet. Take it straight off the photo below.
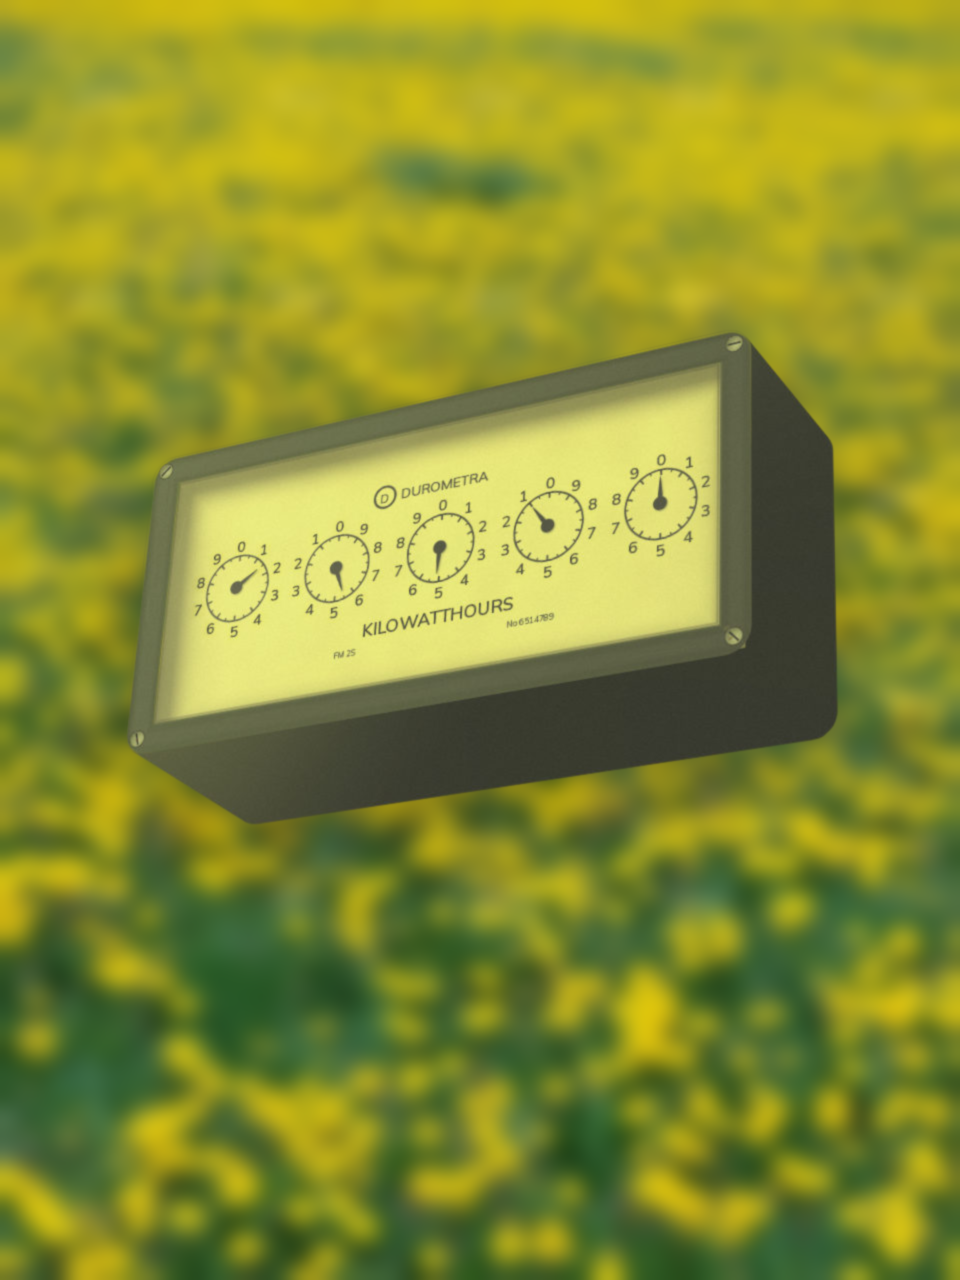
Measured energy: 15510 kWh
